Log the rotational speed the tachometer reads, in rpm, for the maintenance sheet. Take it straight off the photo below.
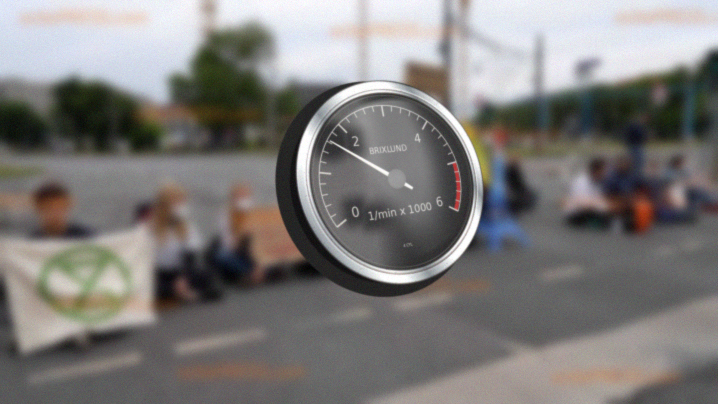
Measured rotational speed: 1600 rpm
